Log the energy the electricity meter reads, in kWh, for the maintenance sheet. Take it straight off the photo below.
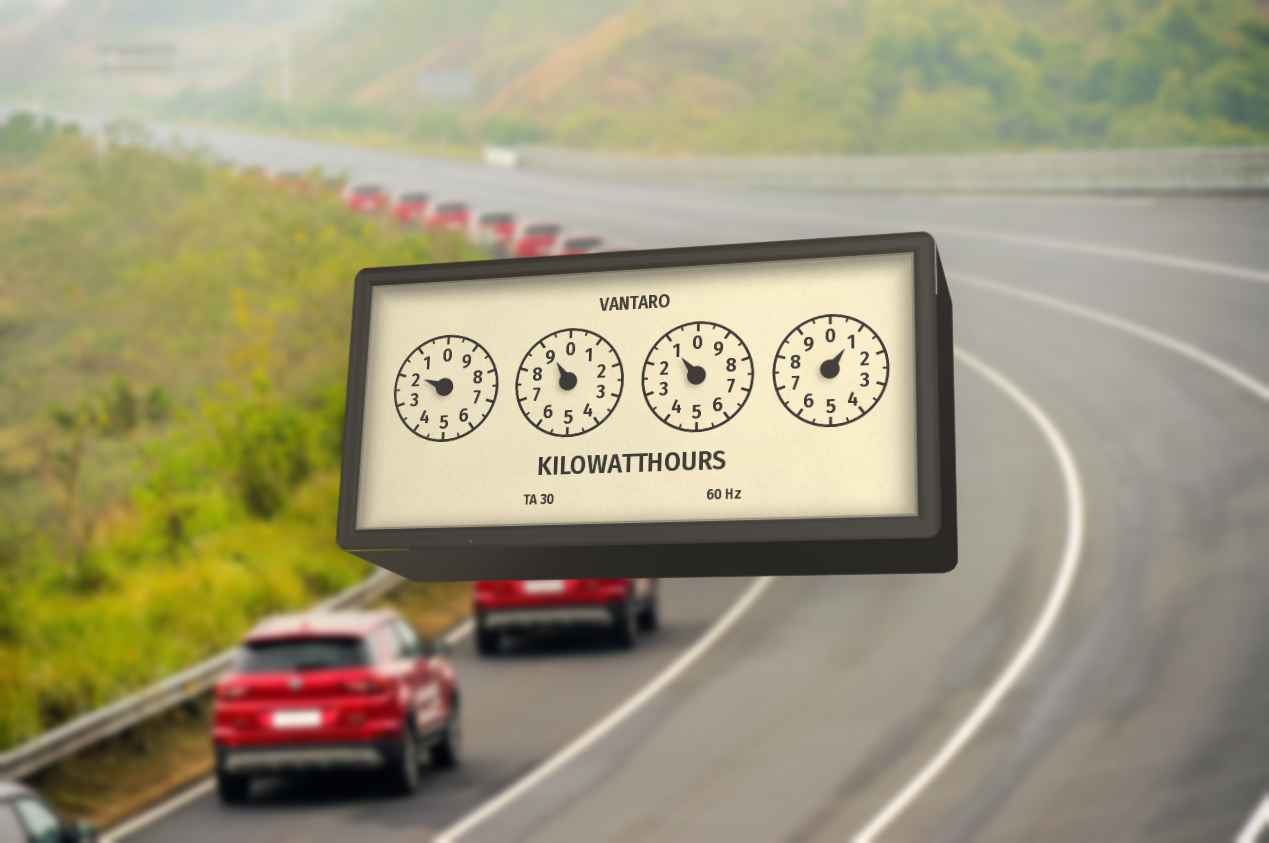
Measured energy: 1911 kWh
